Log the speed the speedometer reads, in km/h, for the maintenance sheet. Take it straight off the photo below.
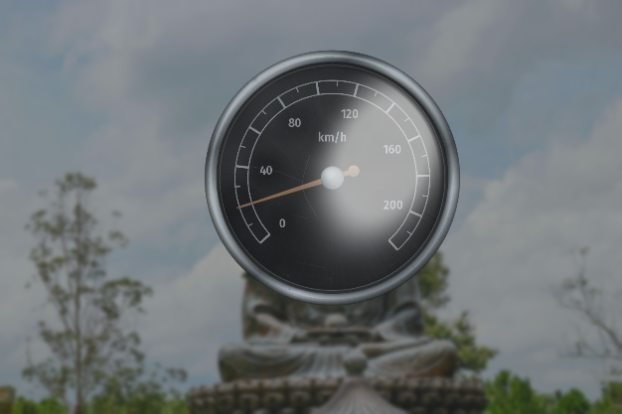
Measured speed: 20 km/h
